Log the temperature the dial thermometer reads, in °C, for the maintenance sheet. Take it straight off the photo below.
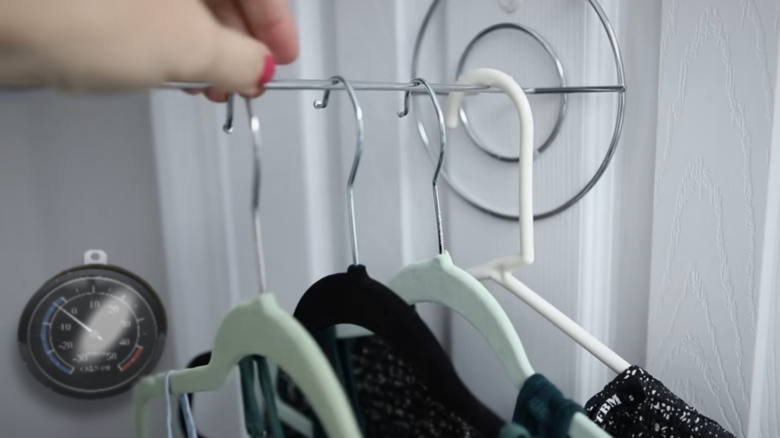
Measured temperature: -2.5 °C
